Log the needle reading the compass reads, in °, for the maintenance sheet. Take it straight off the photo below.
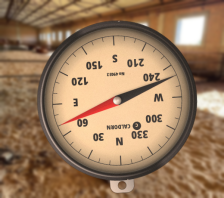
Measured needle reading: 70 °
